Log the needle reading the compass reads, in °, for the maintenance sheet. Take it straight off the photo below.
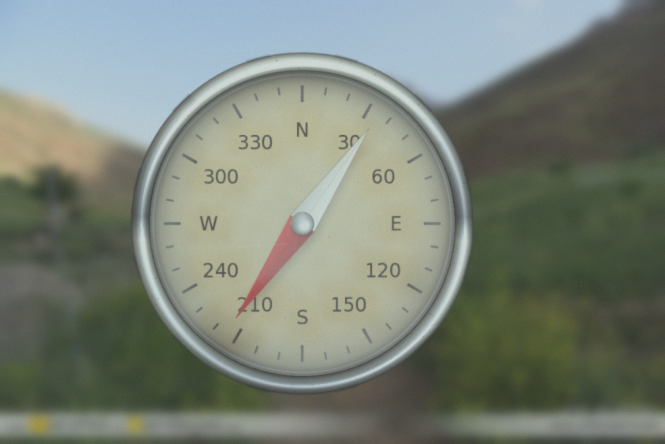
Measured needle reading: 215 °
